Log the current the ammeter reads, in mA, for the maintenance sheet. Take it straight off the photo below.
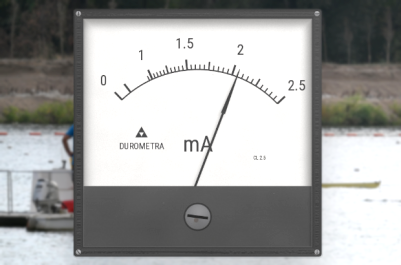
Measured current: 2.05 mA
